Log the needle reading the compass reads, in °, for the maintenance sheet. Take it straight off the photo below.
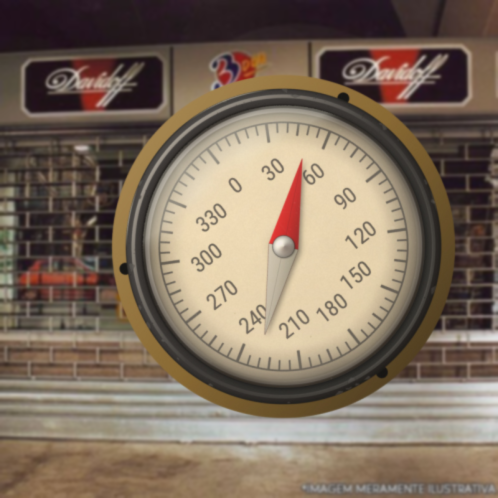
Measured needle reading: 50 °
